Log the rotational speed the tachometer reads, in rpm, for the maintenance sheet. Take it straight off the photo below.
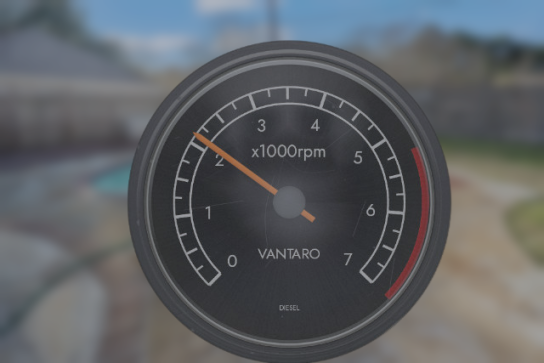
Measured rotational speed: 2125 rpm
